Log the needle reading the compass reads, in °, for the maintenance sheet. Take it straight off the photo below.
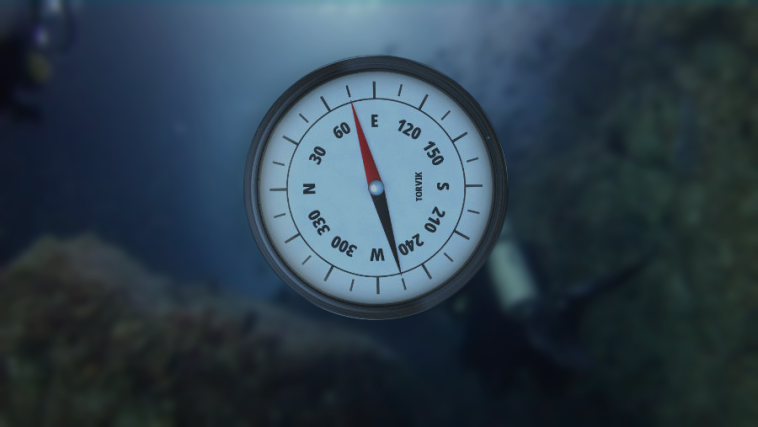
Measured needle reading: 75 °
